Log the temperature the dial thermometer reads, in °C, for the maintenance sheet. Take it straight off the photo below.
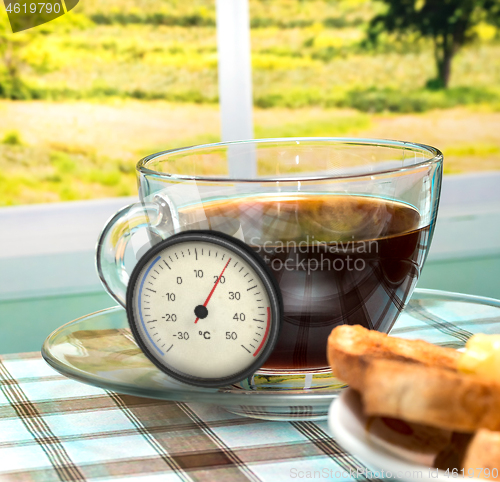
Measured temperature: 20 °C
